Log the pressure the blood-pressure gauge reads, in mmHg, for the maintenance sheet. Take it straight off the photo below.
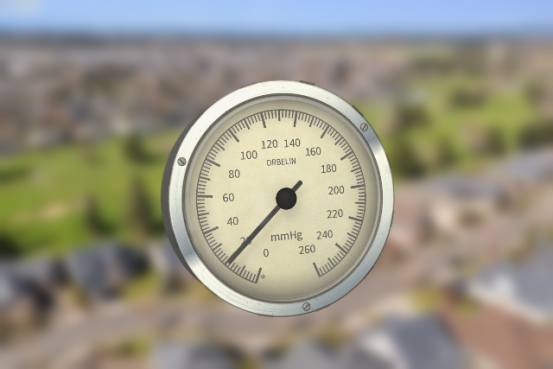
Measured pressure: 20 mmHg
